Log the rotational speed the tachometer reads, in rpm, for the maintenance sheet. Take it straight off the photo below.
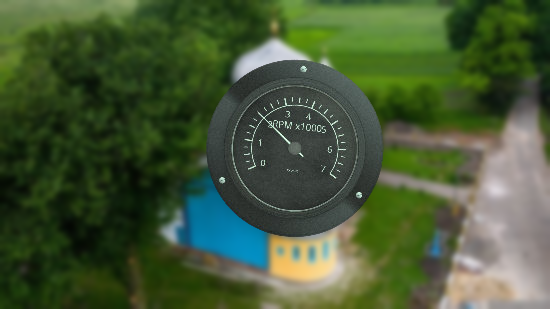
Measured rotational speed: 2000 rpm
